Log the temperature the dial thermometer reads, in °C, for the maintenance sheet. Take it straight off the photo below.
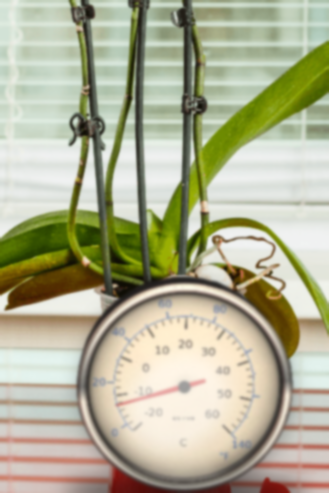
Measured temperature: -12 °C
